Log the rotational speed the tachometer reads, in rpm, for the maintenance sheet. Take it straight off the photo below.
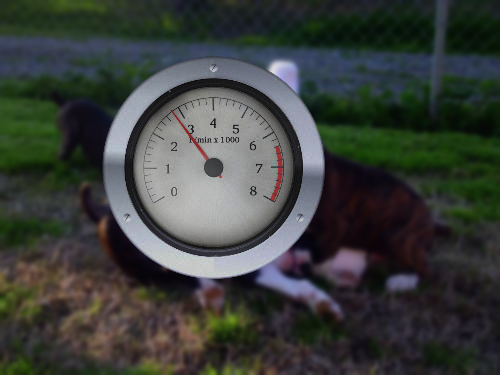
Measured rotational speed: 2800 rpm
